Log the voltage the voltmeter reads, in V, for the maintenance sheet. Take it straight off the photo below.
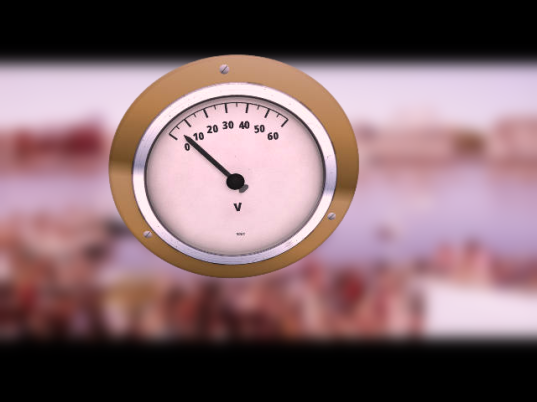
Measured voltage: 5 V
